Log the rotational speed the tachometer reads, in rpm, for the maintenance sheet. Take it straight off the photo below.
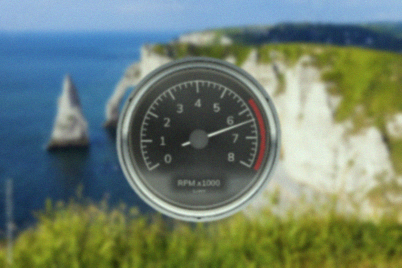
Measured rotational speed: 6400 rpm
